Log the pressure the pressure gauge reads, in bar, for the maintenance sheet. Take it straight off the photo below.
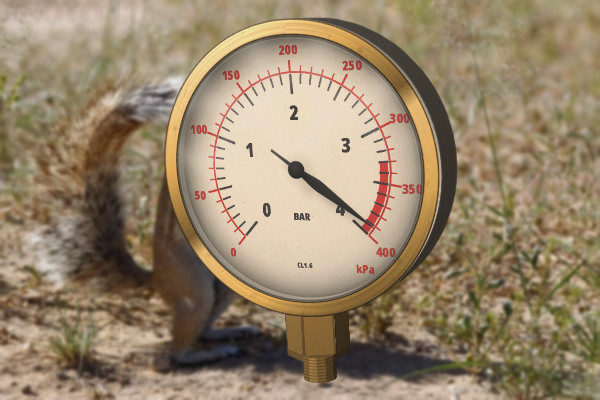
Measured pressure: 3.9 bar
